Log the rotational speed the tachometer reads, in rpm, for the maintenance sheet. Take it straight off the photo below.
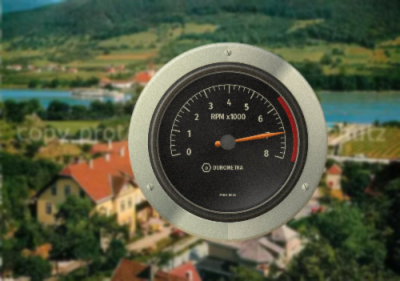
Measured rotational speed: 7000 rpm
